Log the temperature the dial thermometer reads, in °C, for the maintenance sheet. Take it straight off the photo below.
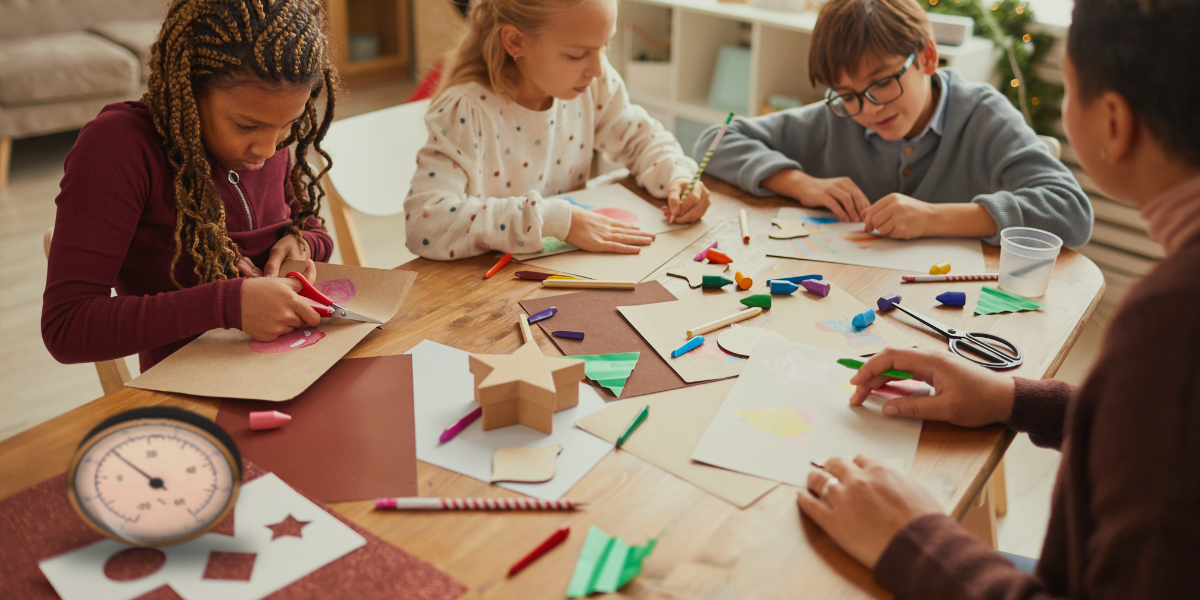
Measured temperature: 10 °C
